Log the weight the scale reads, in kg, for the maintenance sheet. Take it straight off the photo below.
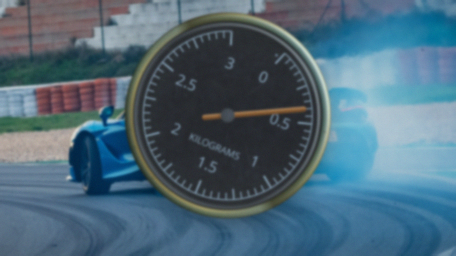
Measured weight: 0.4 kg
